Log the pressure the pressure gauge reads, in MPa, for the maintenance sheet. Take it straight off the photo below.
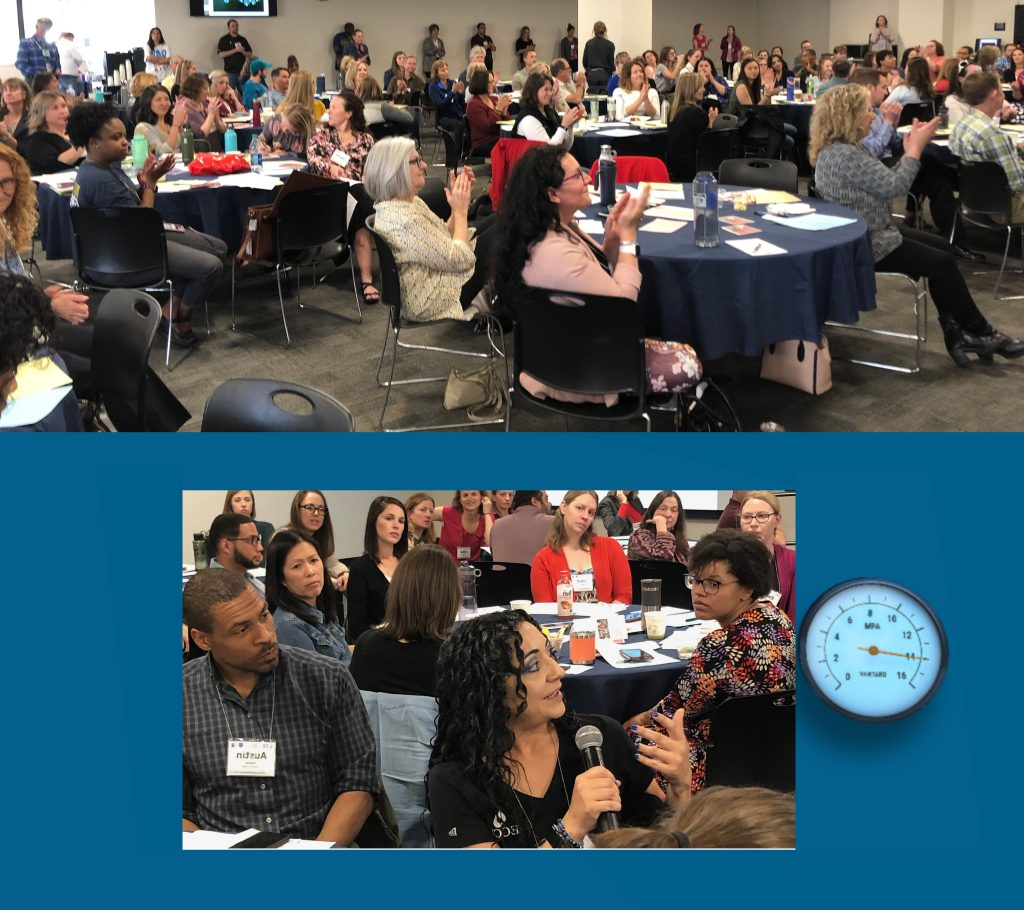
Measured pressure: 14 MPa
